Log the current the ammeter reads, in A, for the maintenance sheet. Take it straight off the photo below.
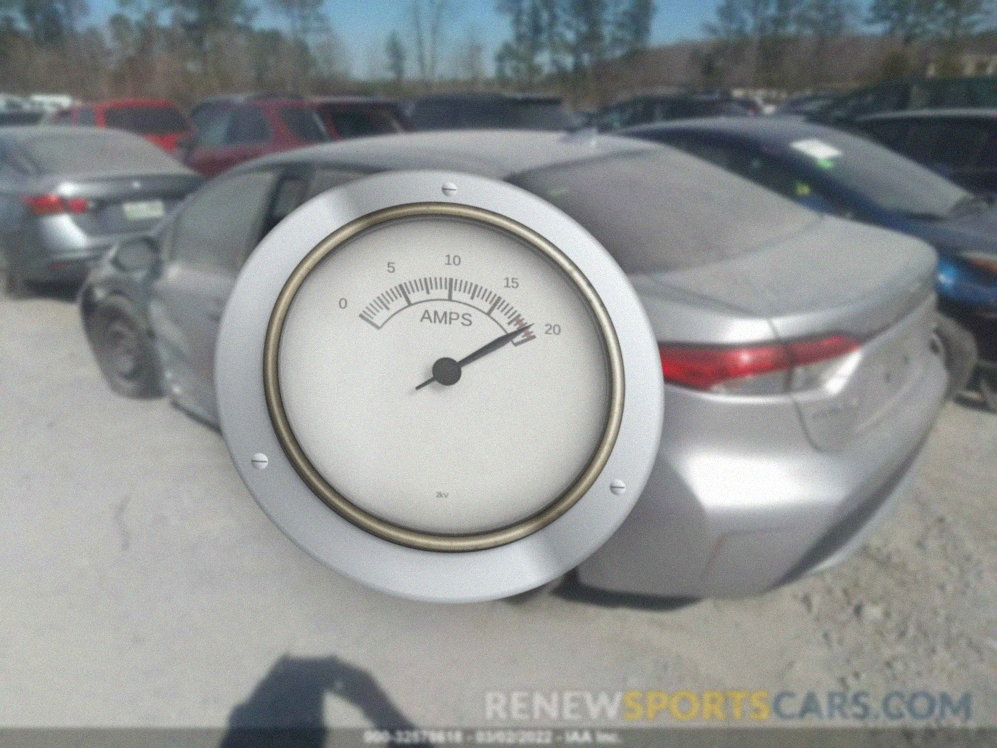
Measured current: 19 A
